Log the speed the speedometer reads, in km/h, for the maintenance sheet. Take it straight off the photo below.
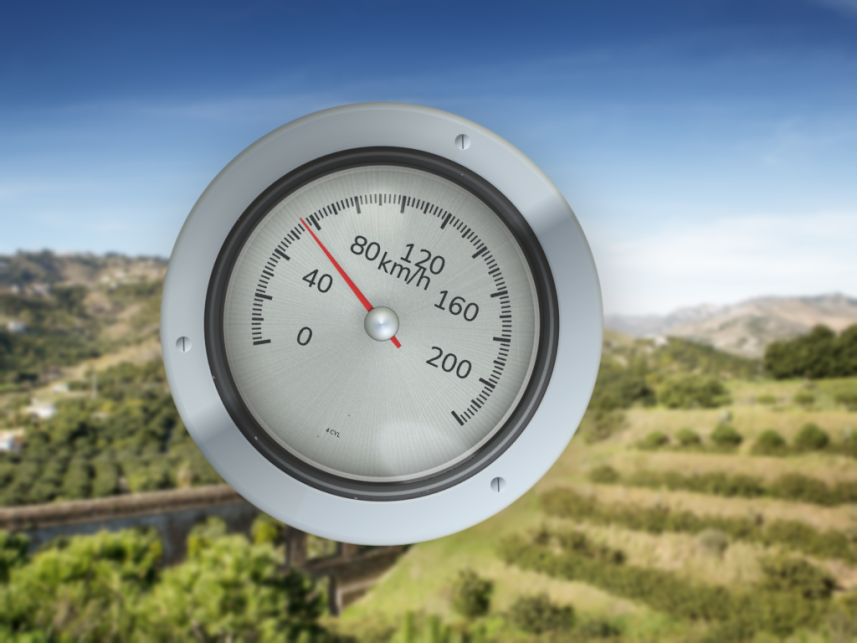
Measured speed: 56 km/h
